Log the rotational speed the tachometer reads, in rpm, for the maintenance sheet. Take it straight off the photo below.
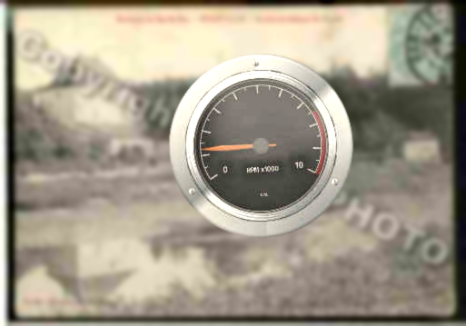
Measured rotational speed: 1250 rpm
